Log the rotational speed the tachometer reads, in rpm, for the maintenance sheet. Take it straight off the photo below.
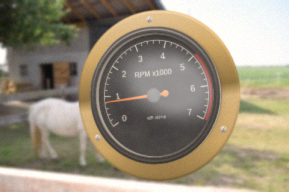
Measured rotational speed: 800 rpm
